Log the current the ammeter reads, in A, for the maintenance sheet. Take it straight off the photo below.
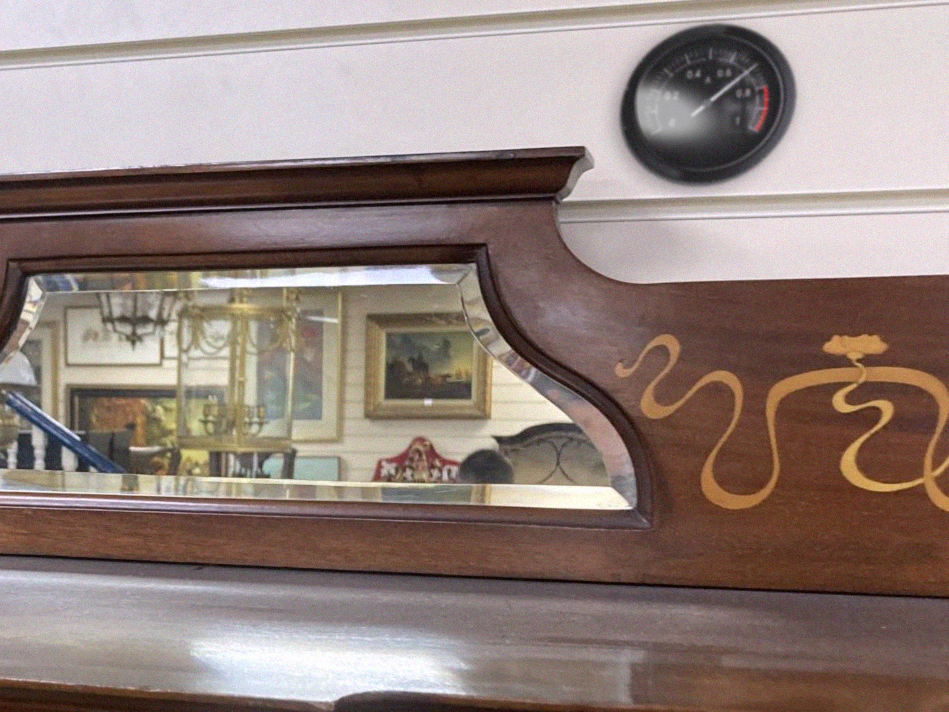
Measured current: 0.7 A
